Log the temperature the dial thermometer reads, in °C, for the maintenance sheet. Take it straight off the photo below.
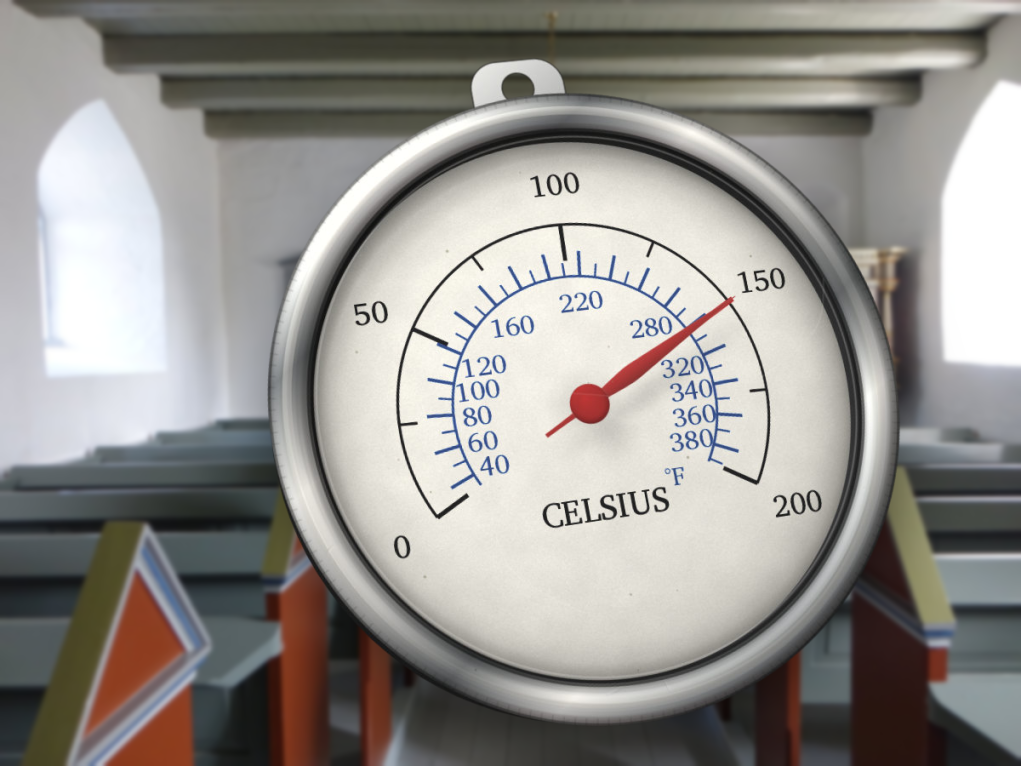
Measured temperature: 150 °C
